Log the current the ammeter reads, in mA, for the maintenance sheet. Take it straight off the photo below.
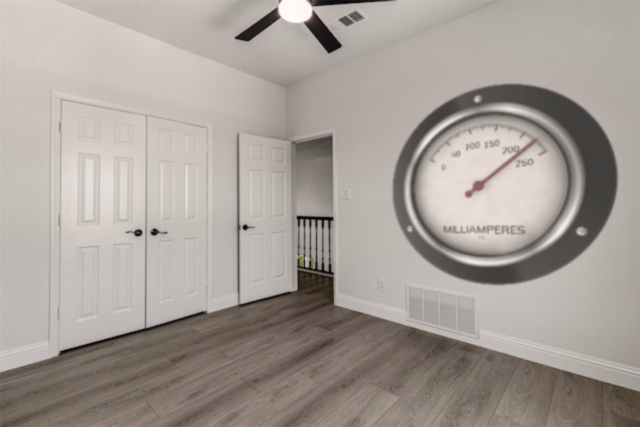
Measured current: 225 mA
